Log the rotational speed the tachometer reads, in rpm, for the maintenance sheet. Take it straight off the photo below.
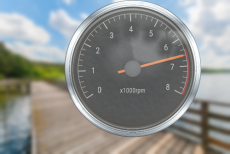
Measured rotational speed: 6600 rpm
